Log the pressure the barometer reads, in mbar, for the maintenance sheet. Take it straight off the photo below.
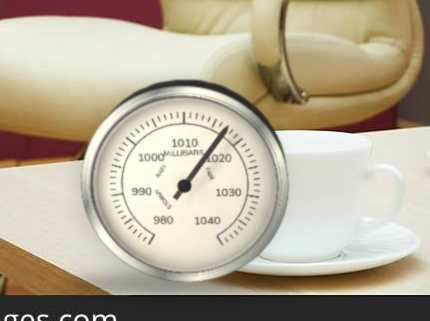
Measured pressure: 1017 mbar
